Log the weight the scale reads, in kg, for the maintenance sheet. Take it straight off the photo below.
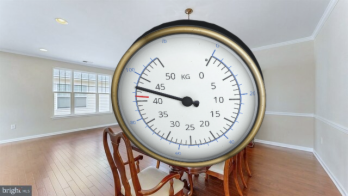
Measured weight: 43 kg
